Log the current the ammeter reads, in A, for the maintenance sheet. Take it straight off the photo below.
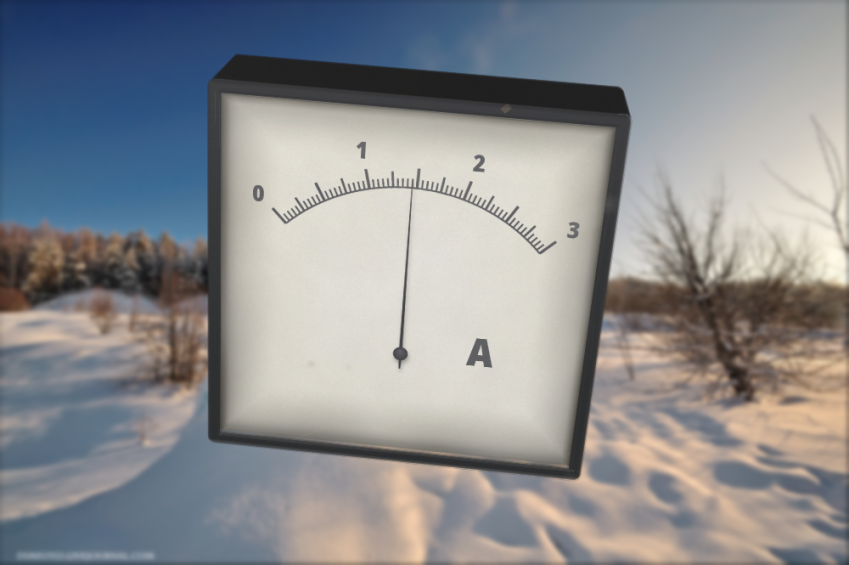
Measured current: 1.45 A
